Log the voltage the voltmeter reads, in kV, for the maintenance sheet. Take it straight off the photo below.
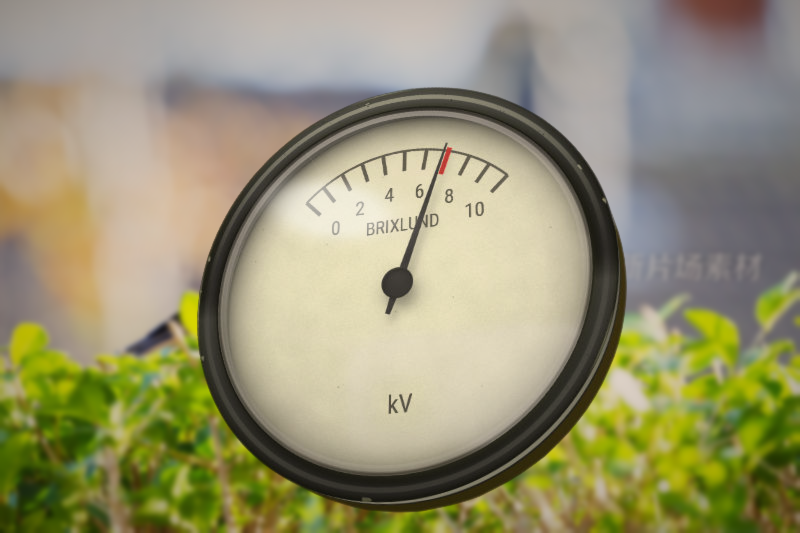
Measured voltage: 7 kV
